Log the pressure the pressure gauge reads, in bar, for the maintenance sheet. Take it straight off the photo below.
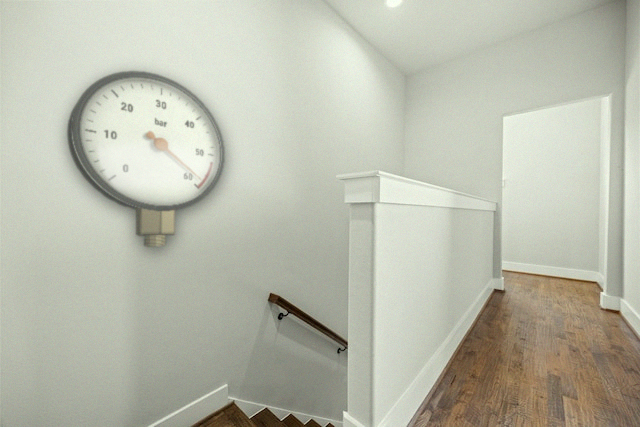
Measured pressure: 58 bar
